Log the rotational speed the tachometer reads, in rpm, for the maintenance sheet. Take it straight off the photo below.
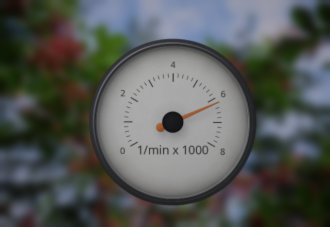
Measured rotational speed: 6200 rpm
